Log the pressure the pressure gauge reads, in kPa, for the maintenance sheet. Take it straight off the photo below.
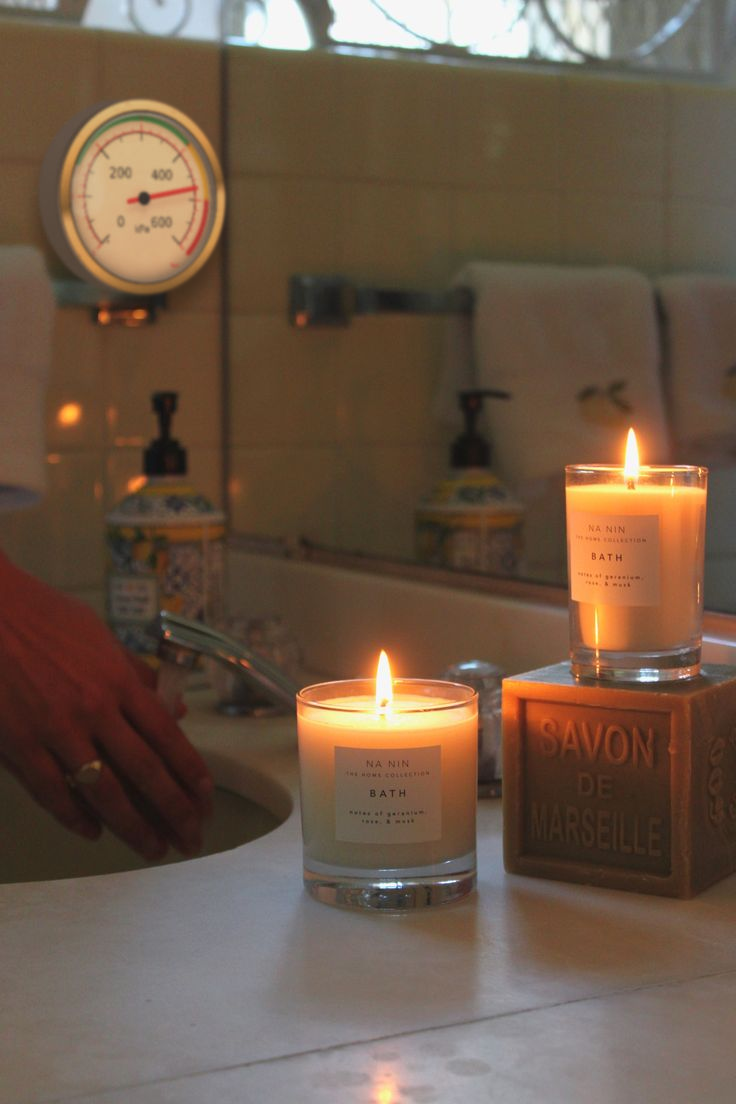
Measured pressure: 475 kPa
